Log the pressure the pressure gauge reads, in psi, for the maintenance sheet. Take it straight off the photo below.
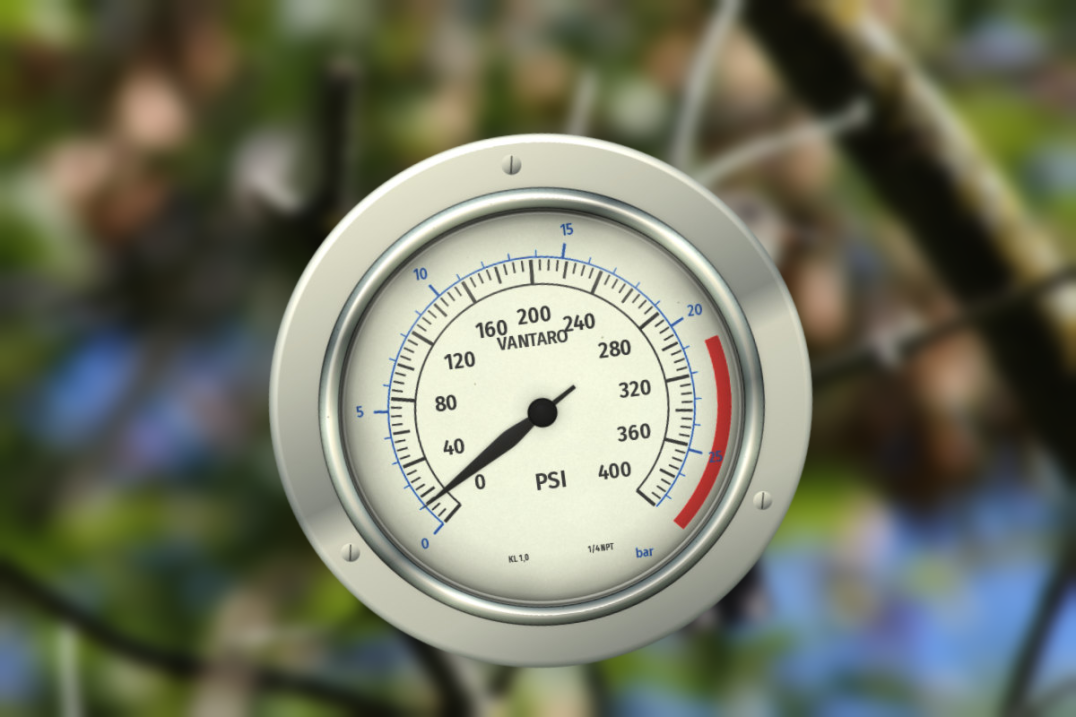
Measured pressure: 15 psi
